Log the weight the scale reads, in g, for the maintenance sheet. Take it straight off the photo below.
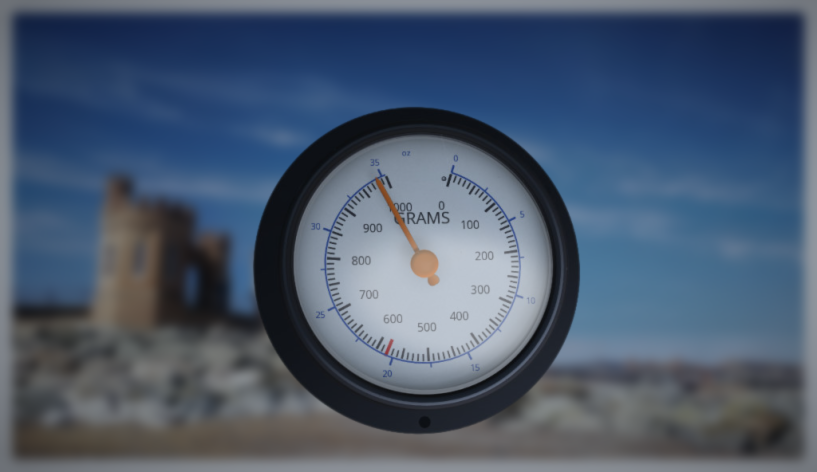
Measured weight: 980 g
